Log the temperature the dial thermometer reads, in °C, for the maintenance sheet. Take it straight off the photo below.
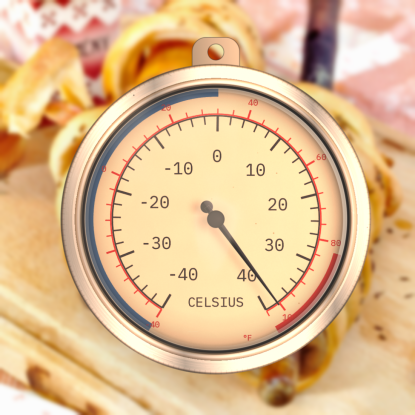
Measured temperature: 38 °C
